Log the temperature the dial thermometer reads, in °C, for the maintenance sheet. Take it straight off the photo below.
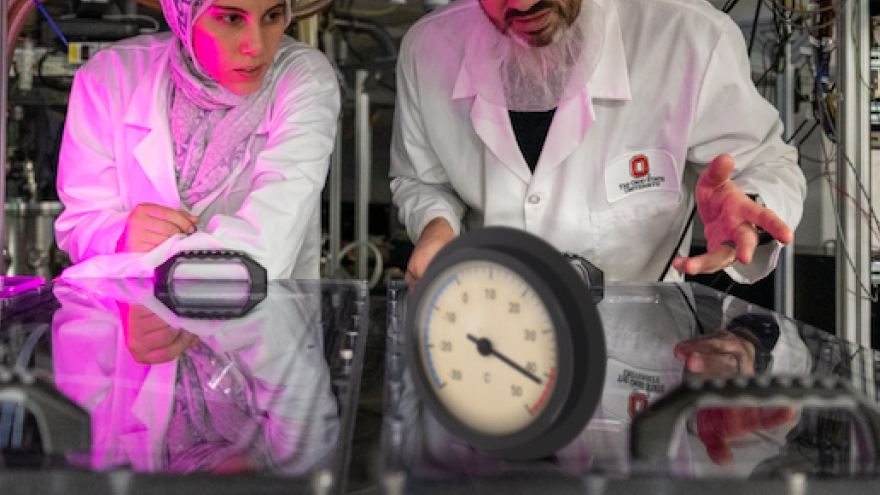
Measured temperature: 42 °C
